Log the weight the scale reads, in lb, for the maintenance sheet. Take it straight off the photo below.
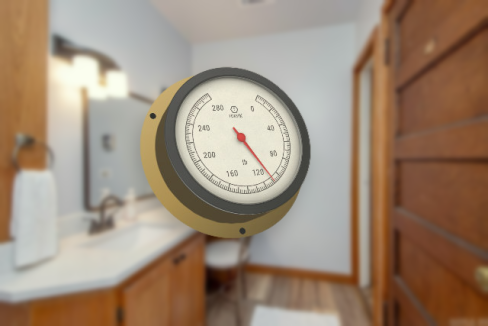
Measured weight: 110 lb
